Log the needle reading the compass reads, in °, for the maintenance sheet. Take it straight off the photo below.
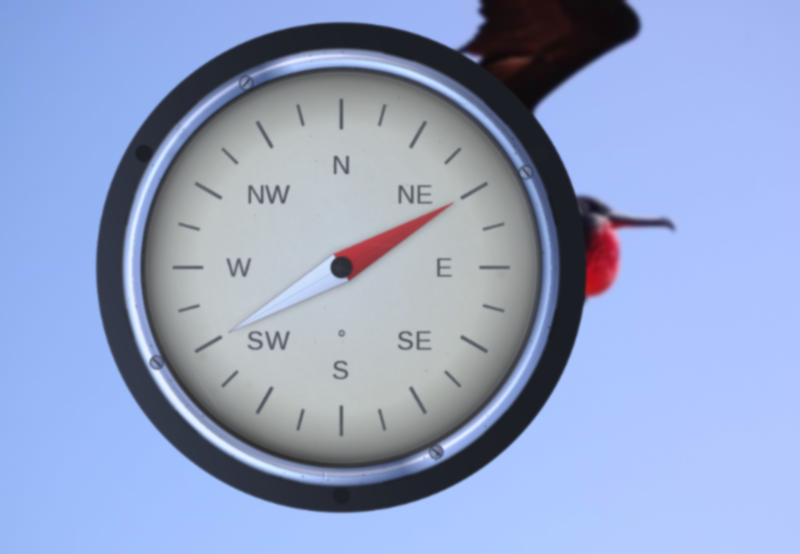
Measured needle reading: 60 °
